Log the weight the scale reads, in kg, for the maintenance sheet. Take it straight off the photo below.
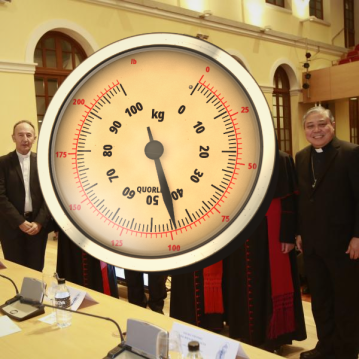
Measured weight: 44 kg
